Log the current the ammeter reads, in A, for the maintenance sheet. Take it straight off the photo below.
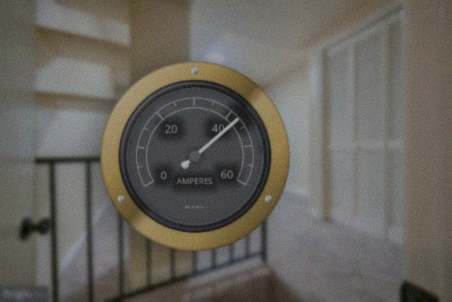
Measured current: 42.5 A
